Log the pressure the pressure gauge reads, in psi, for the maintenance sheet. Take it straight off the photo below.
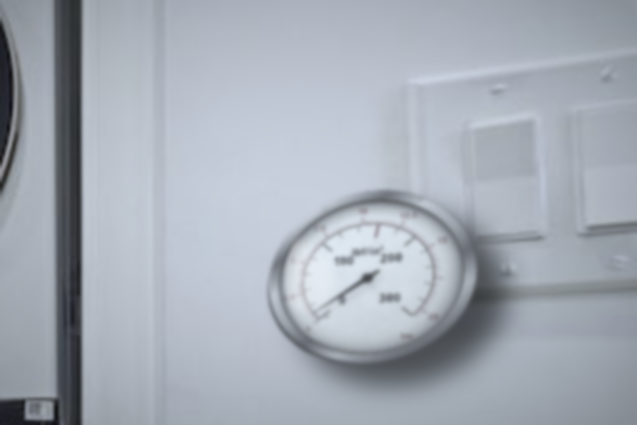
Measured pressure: 10 psi
